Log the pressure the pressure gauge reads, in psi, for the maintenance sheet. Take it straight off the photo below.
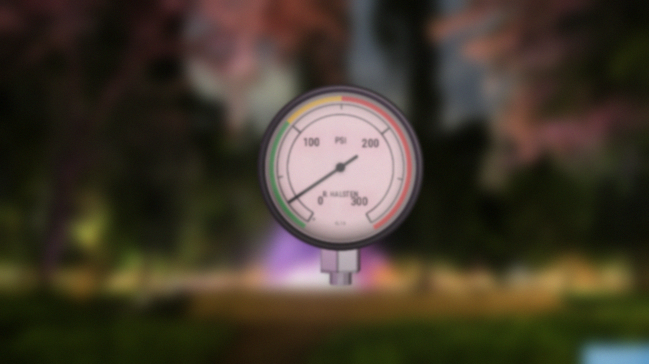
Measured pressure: 25 psi
